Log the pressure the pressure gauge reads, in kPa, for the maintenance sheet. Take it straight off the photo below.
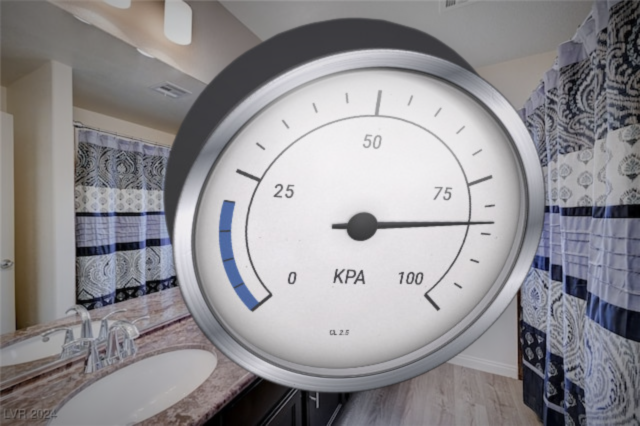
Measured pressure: 82.5 kPa
